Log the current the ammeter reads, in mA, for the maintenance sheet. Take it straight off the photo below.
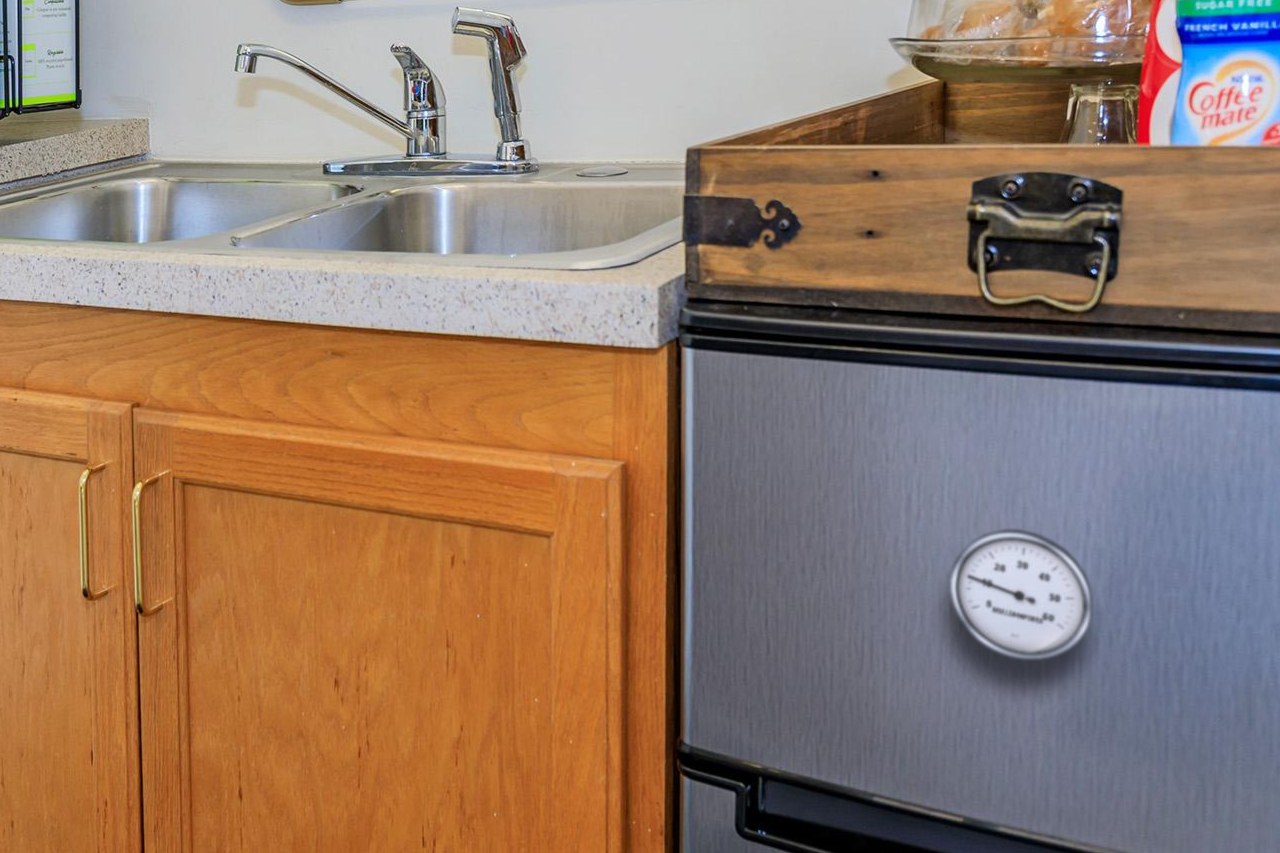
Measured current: 10 mA
